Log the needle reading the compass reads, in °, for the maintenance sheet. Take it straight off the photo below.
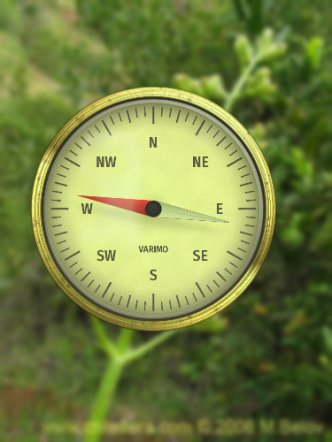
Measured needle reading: 280 °
